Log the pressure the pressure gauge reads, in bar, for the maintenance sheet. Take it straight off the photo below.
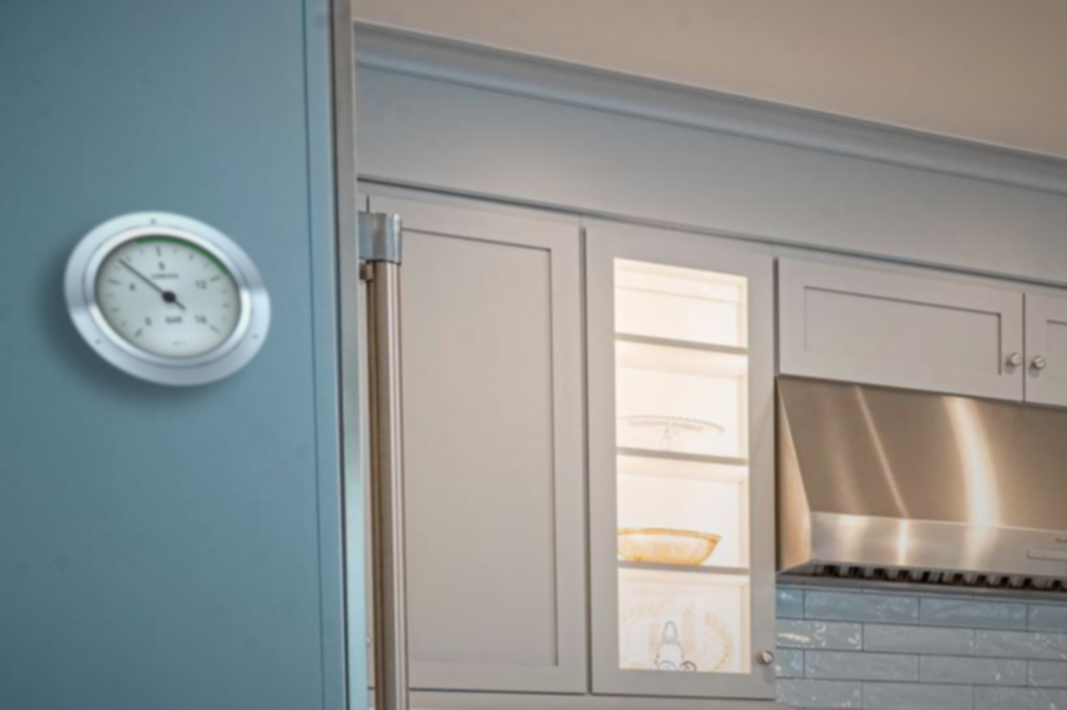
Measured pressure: 5.5 bar
